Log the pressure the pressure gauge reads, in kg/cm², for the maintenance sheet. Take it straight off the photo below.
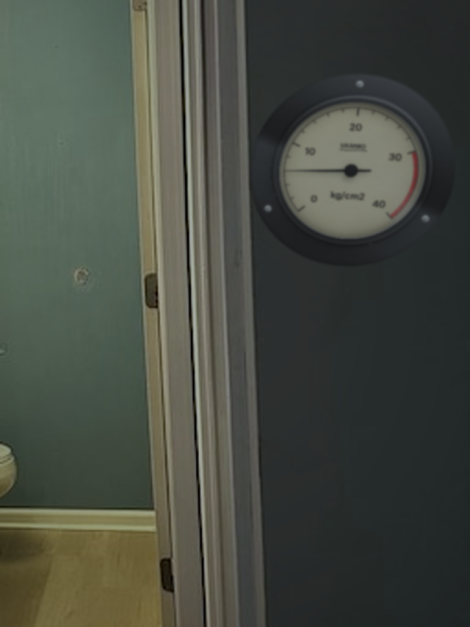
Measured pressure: 6 kg/cm²
